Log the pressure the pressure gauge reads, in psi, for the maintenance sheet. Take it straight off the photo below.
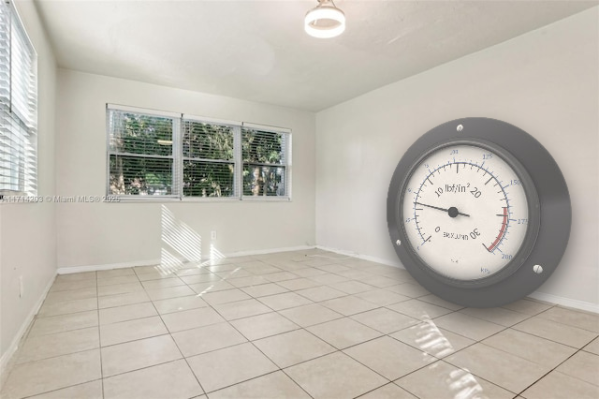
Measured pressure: 6 psi
